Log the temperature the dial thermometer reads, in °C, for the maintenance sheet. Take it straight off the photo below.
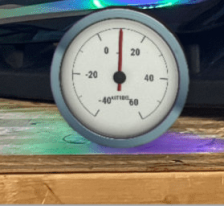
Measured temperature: 10 °C
